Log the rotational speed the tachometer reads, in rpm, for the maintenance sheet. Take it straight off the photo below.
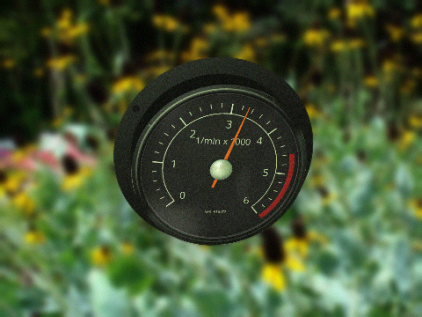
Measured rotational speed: 3300 rpm
